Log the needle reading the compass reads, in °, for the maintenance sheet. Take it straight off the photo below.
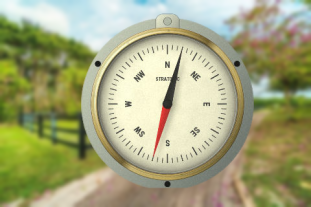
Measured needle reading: 195 °
